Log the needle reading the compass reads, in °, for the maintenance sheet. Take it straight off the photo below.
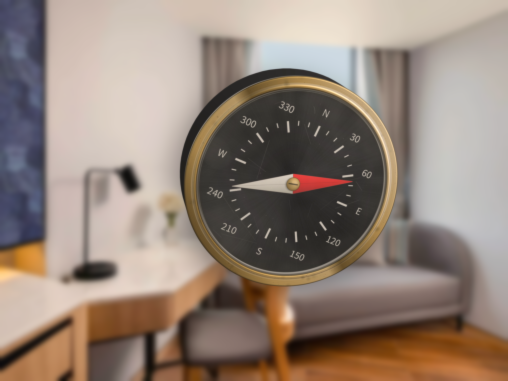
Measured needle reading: 65 °
